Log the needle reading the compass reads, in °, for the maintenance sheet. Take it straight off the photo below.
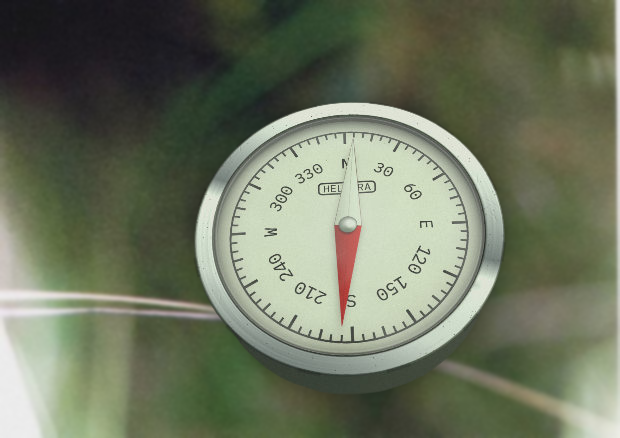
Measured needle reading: 185 °
